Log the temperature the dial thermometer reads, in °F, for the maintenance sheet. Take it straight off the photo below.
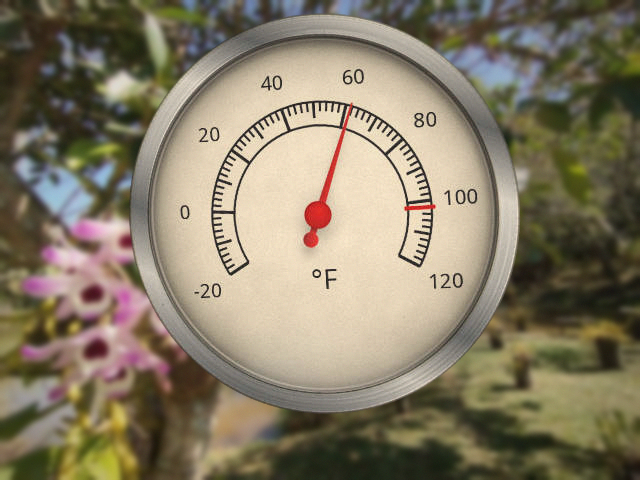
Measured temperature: 62 °F
